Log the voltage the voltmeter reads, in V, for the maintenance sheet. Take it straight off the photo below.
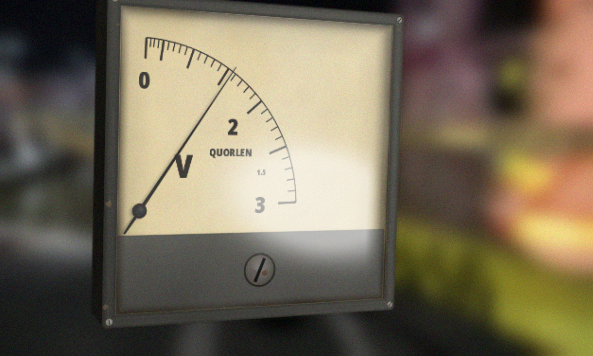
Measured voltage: 1.55 V
